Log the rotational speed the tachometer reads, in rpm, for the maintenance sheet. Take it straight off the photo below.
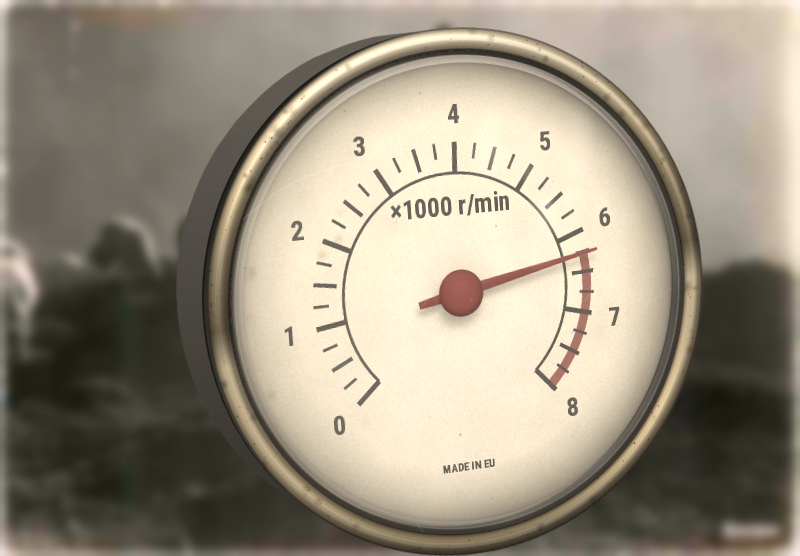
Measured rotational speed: 6250 rpm
